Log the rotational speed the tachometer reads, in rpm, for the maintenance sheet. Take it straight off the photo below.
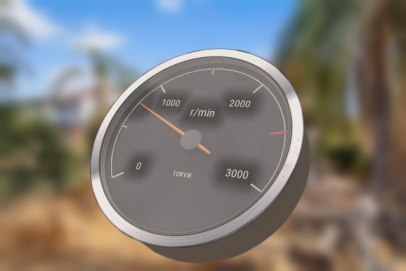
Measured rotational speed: 750 rpm
